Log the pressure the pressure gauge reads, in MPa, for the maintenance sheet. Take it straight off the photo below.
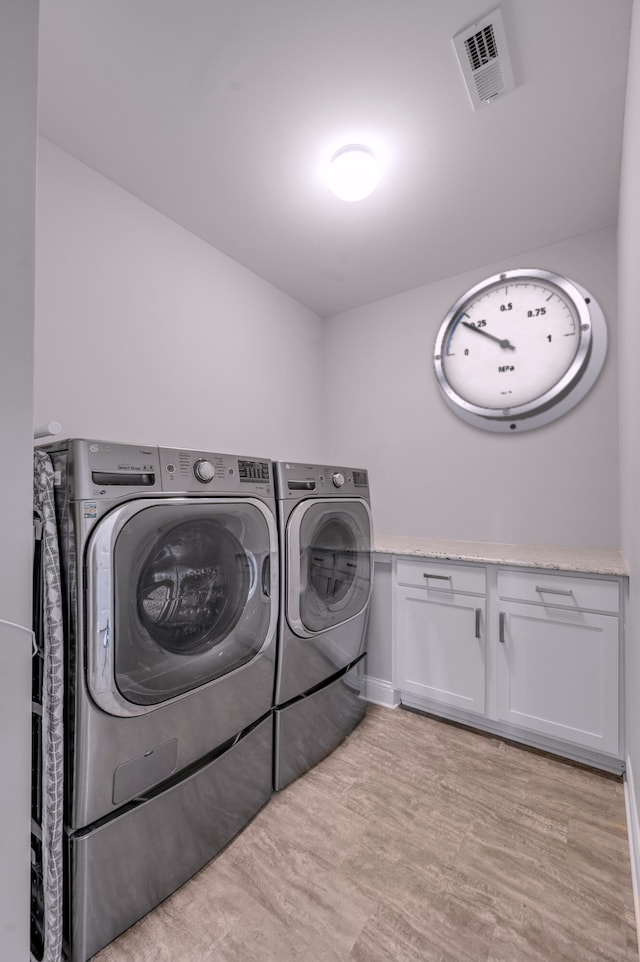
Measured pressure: 0.2 MPa
